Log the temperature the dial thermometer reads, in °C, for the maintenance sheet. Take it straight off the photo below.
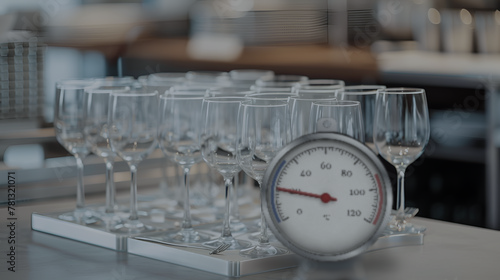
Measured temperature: 20 °C
